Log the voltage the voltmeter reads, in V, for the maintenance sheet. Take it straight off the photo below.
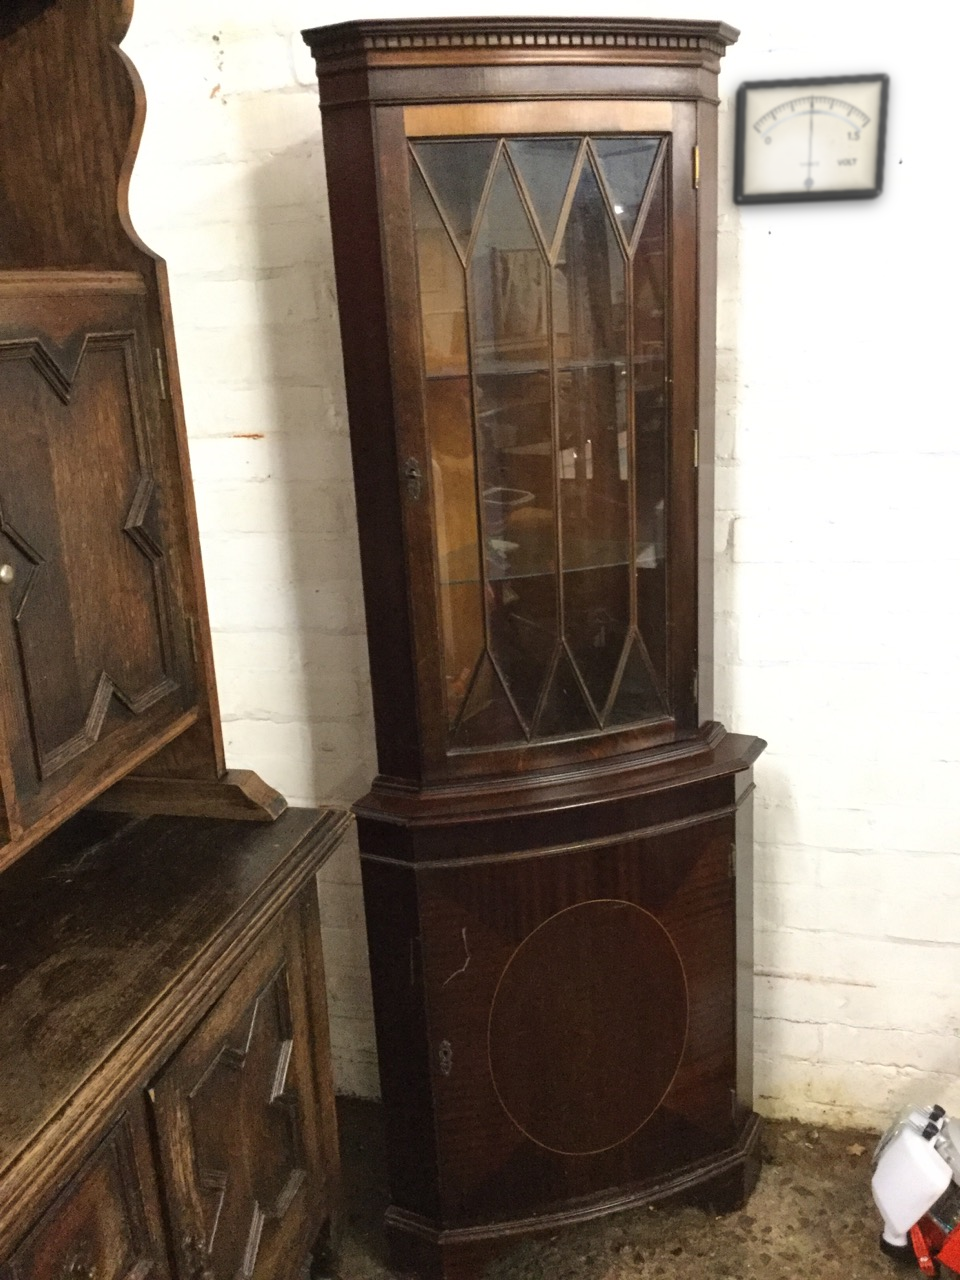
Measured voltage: 0.75 V
